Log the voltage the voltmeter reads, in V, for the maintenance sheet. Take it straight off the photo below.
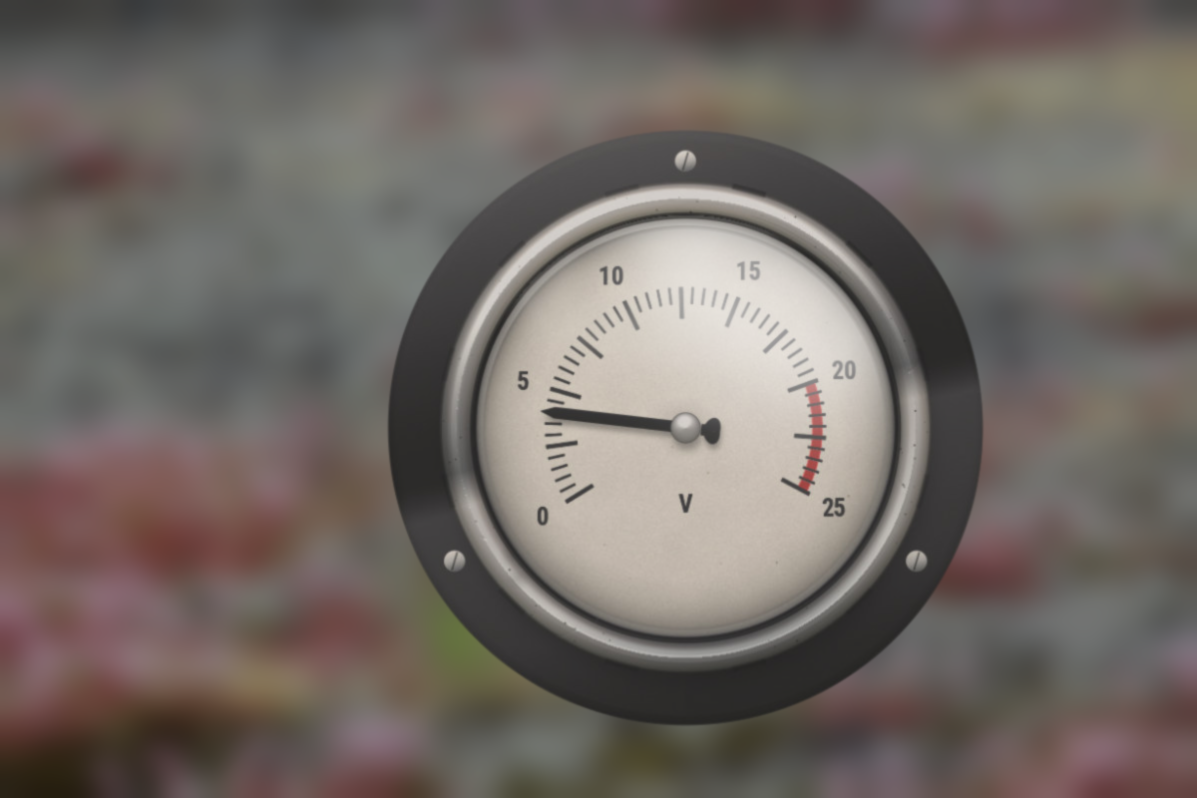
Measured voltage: 4 V
